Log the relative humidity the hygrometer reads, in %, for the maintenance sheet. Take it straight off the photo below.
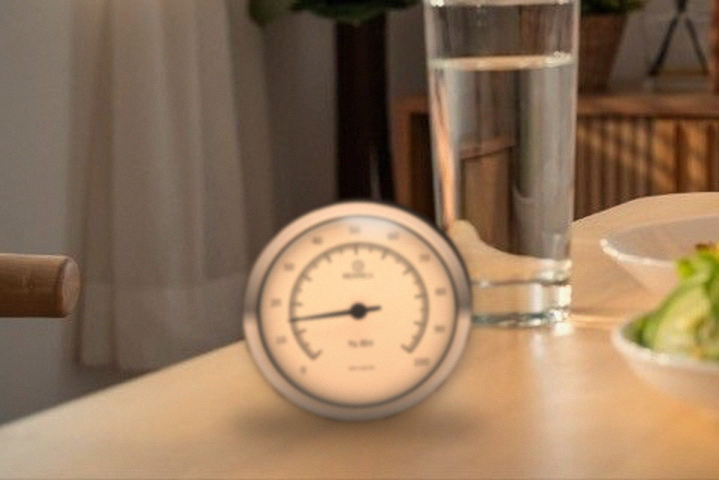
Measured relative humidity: 15 %
